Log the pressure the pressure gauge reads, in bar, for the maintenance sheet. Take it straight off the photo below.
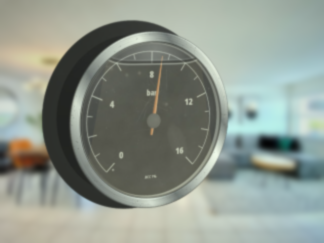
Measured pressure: 8.5 bar
